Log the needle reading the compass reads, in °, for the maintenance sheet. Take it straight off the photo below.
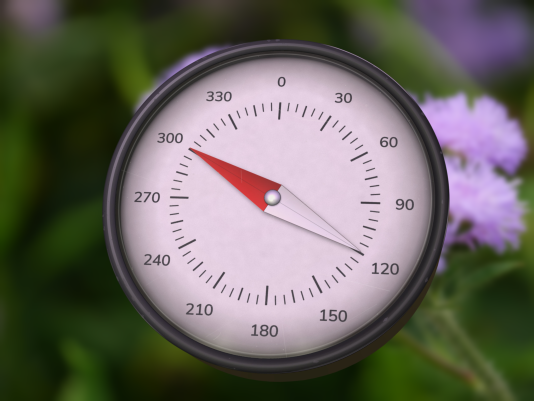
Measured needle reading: 300 °
